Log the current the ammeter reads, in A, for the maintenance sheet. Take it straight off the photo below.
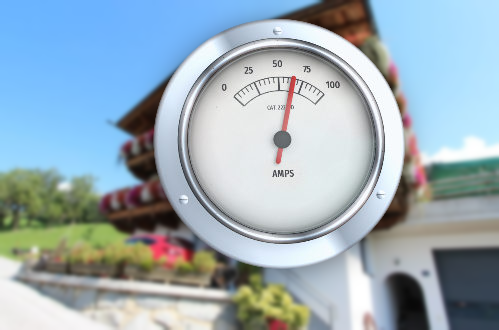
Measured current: 65 A
